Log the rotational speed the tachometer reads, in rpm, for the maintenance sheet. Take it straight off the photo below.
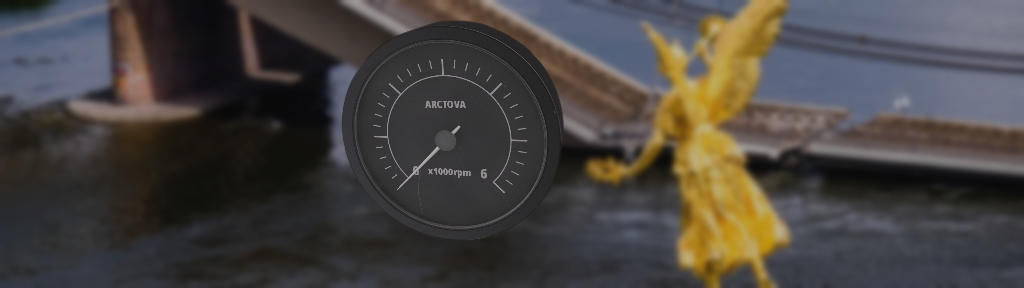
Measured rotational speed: 0 rpm
